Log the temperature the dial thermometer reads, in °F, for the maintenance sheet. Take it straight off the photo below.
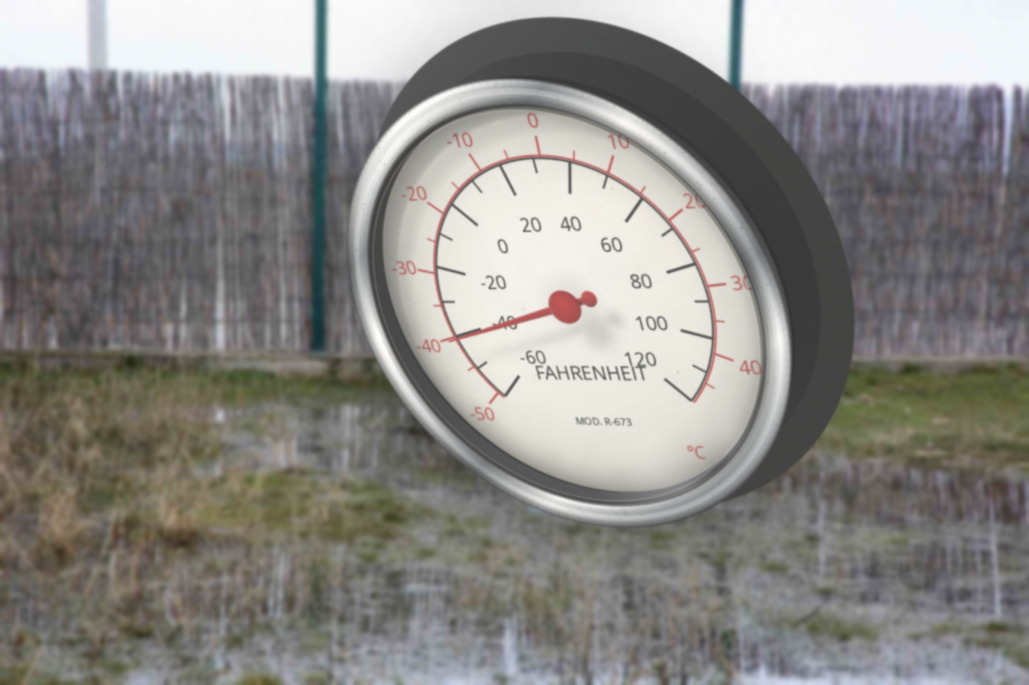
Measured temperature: -40 °F
